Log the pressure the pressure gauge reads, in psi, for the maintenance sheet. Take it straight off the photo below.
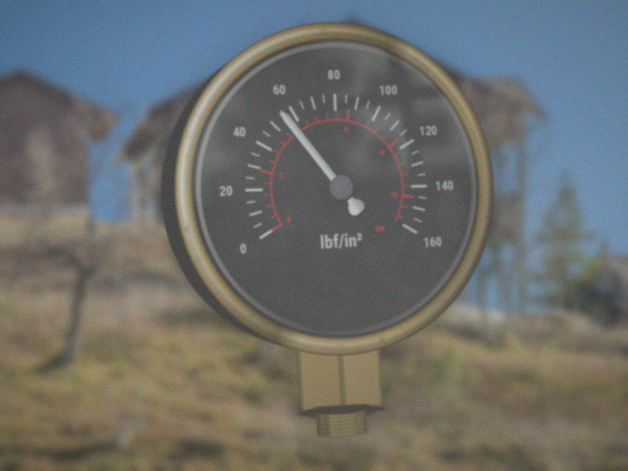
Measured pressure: 55 psi
